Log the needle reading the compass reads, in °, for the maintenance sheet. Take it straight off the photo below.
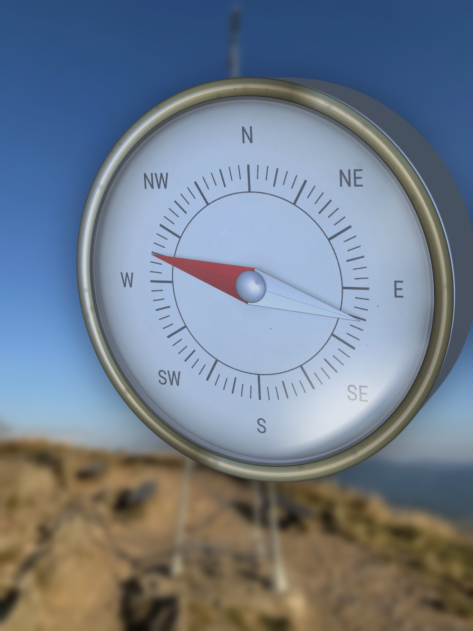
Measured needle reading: 285 °
